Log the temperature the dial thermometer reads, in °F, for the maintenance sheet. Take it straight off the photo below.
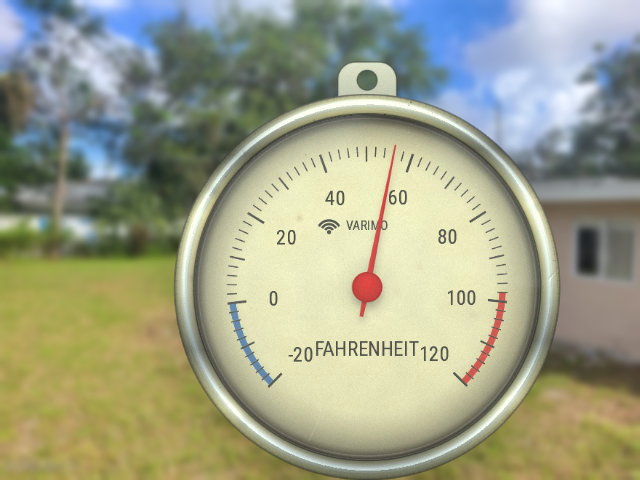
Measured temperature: 56 °F
